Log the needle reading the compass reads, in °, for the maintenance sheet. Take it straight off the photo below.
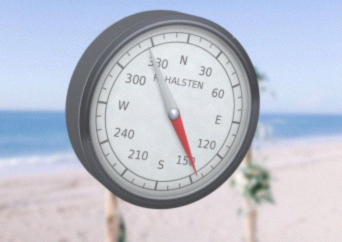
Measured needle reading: 145 °
